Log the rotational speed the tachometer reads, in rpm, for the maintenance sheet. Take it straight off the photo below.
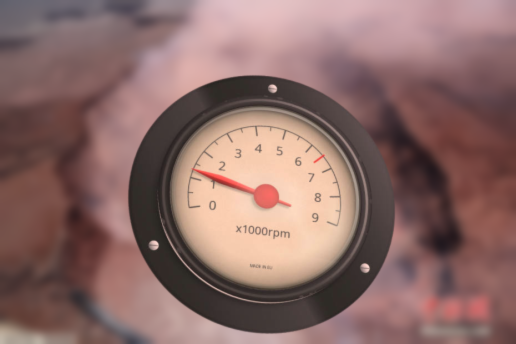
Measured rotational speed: 1250 rpm
